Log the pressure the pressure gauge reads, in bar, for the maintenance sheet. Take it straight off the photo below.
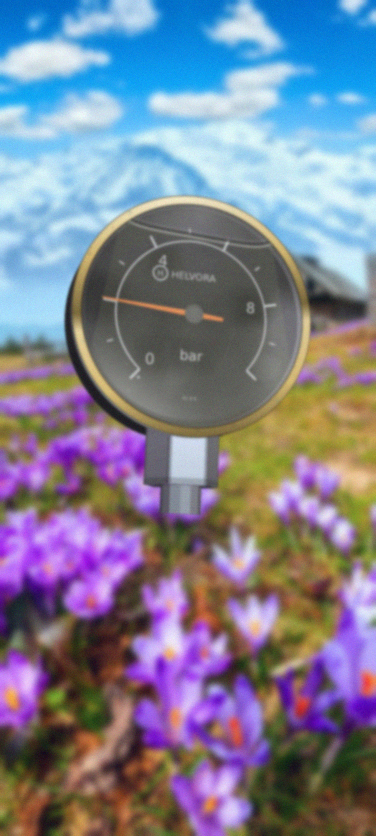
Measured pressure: 2 bar
